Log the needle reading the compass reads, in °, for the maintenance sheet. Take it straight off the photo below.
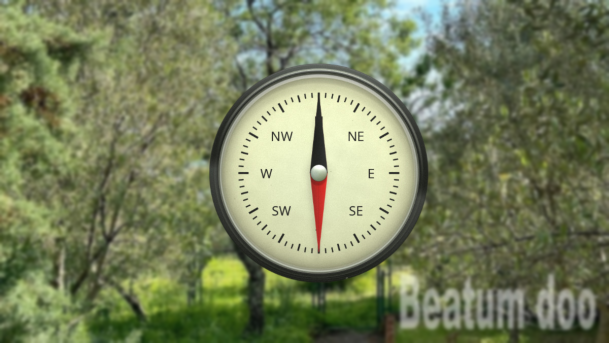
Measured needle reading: 180 °
